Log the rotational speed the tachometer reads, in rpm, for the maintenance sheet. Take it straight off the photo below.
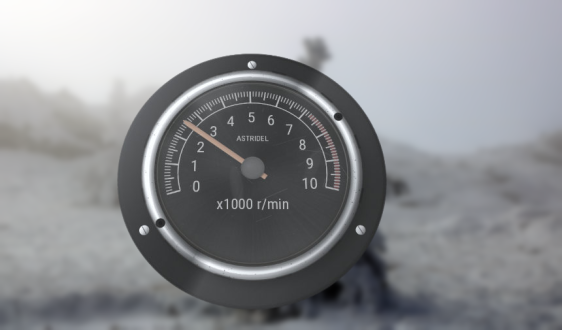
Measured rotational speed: 2500 rpm
